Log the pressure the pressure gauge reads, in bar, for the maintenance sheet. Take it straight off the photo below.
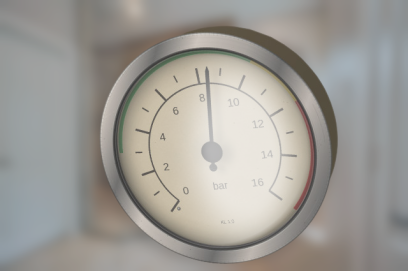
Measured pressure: 8.5 bar
